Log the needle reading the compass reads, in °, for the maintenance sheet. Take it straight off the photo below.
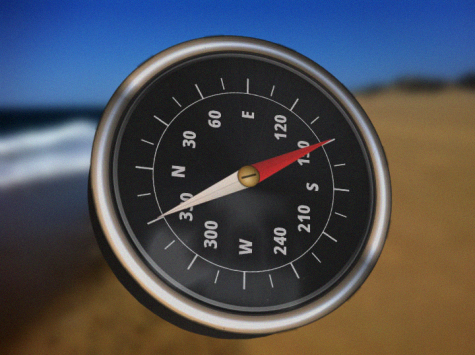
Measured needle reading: 150 °
